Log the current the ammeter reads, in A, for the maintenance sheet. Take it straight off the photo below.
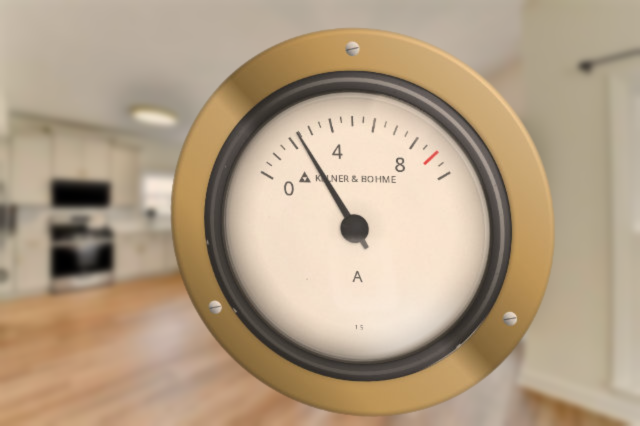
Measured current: 2.5 A
